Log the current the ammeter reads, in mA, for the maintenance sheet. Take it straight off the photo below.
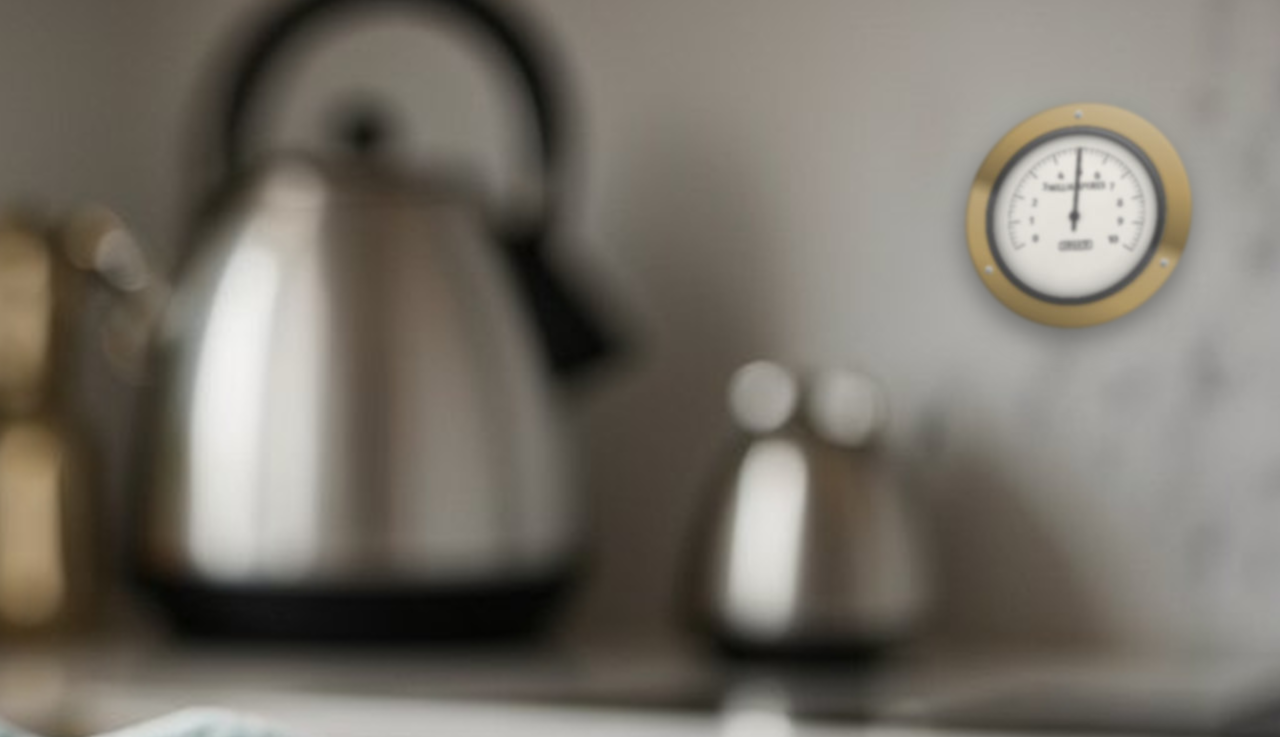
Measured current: 5 mA
